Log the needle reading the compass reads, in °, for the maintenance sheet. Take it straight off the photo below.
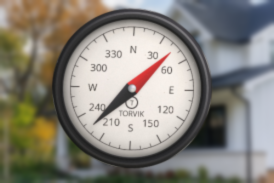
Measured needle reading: 45 °
